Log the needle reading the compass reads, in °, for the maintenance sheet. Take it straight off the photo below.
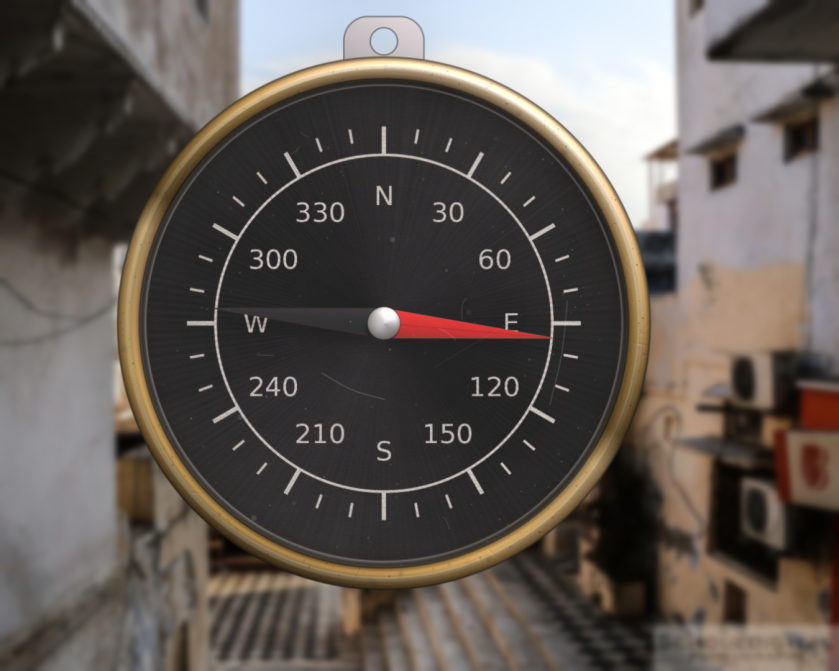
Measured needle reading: 95 °
